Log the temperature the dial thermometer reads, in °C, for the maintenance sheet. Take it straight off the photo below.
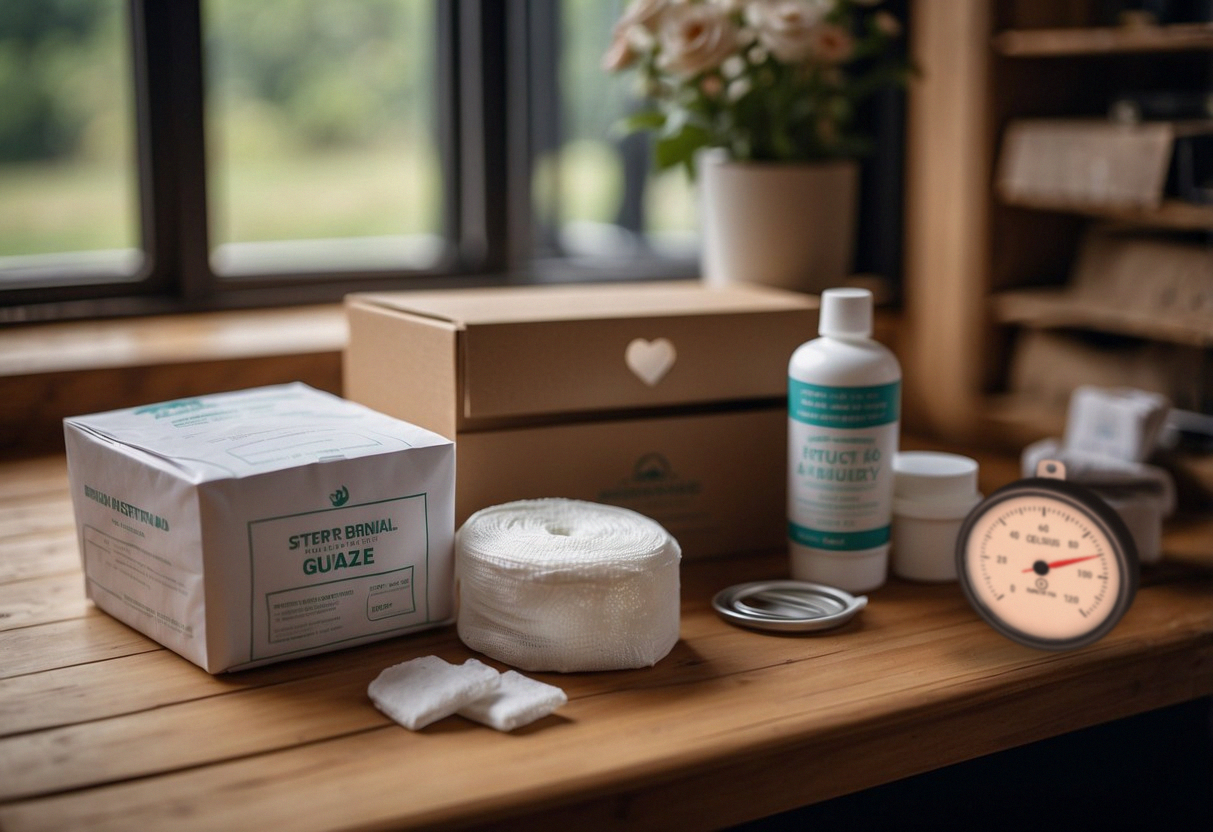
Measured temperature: 90 °C
